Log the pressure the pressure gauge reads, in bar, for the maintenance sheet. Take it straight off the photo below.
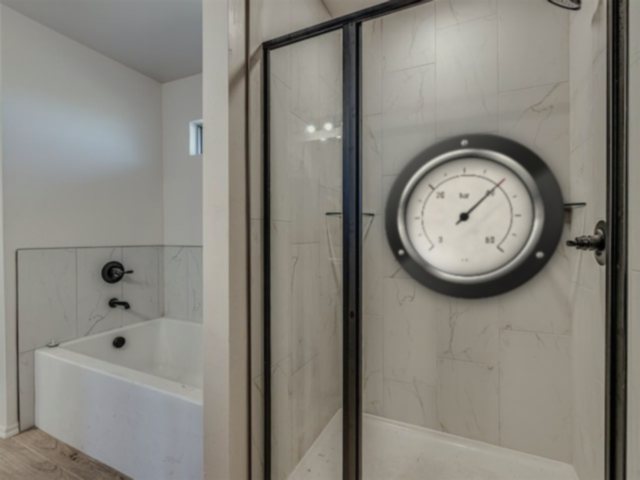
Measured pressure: 40 bar
